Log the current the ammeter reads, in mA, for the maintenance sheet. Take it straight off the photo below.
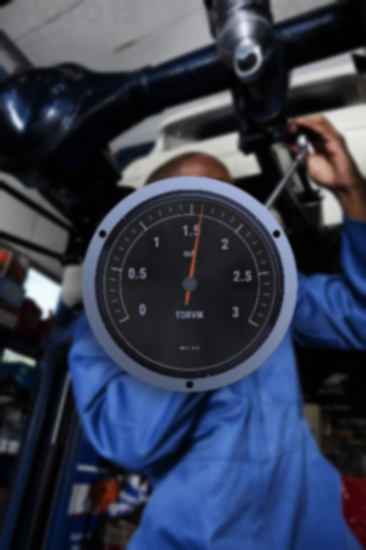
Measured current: 1.6 mA
